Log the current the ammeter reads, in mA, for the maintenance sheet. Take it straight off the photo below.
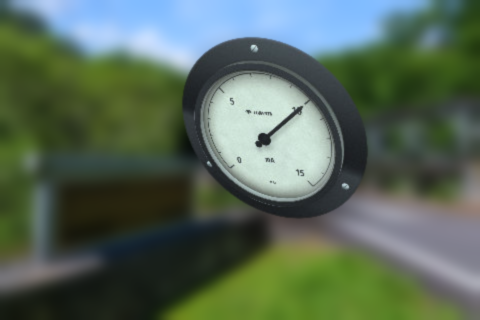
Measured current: 10 mA
